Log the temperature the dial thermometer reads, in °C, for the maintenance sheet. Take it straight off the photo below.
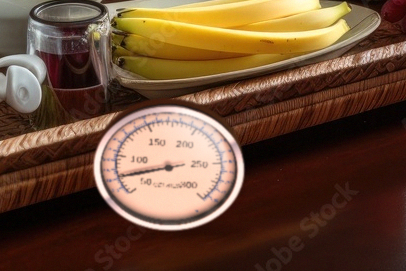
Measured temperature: 75 °C
